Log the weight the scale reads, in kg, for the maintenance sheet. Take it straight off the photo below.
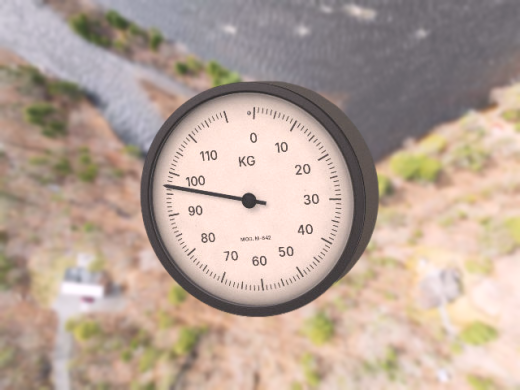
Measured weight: 97 kg
